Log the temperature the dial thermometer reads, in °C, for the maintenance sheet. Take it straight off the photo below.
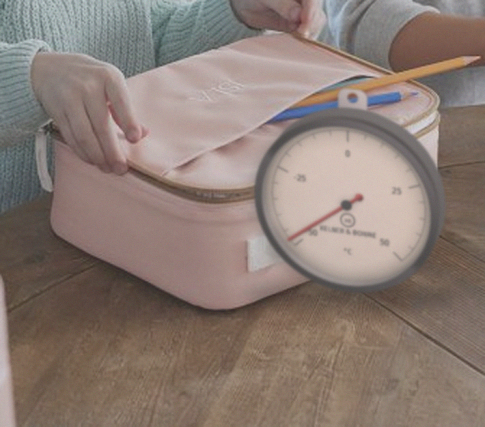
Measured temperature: -47.5 °C
